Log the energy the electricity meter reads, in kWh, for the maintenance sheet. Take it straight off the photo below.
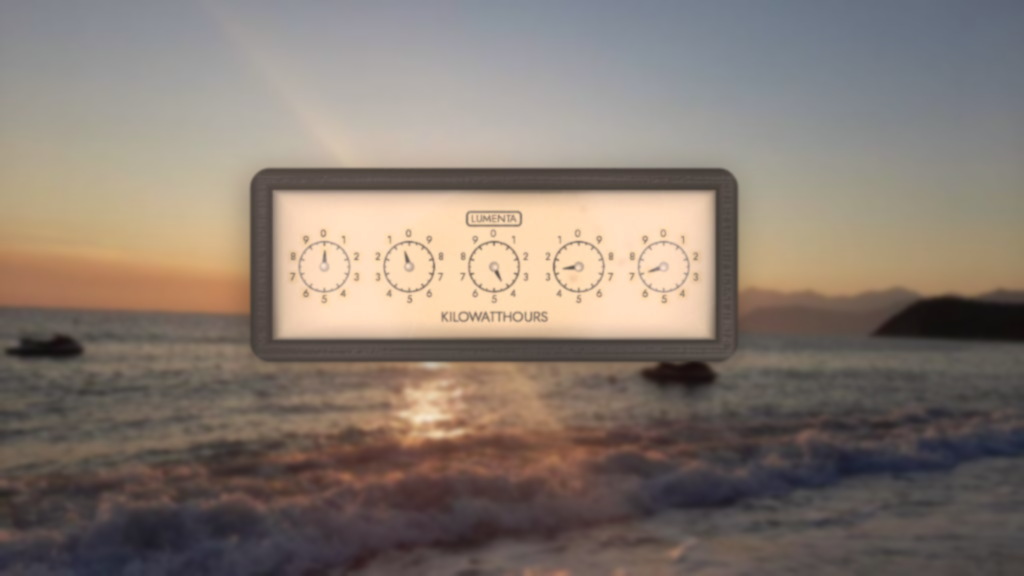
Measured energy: 427 kWh
